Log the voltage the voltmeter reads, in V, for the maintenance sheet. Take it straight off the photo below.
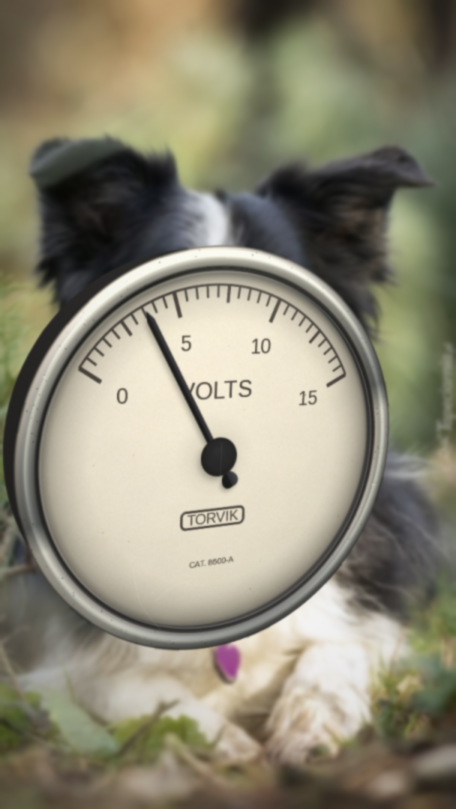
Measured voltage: 3.5 V
